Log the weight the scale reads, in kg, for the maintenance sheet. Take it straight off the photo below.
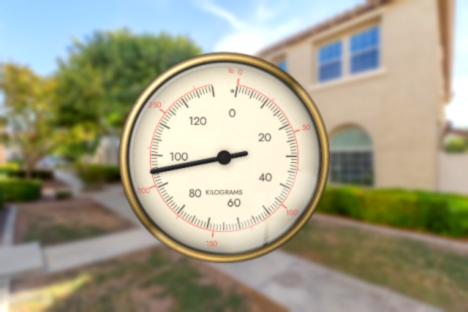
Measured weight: 95 kg
